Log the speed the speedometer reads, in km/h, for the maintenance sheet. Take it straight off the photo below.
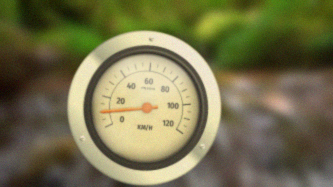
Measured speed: 10 km/h
